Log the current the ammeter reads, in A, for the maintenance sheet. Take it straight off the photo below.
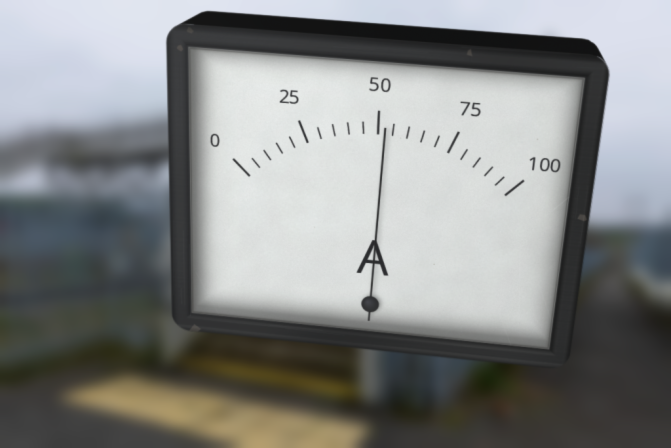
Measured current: 52.5 A
